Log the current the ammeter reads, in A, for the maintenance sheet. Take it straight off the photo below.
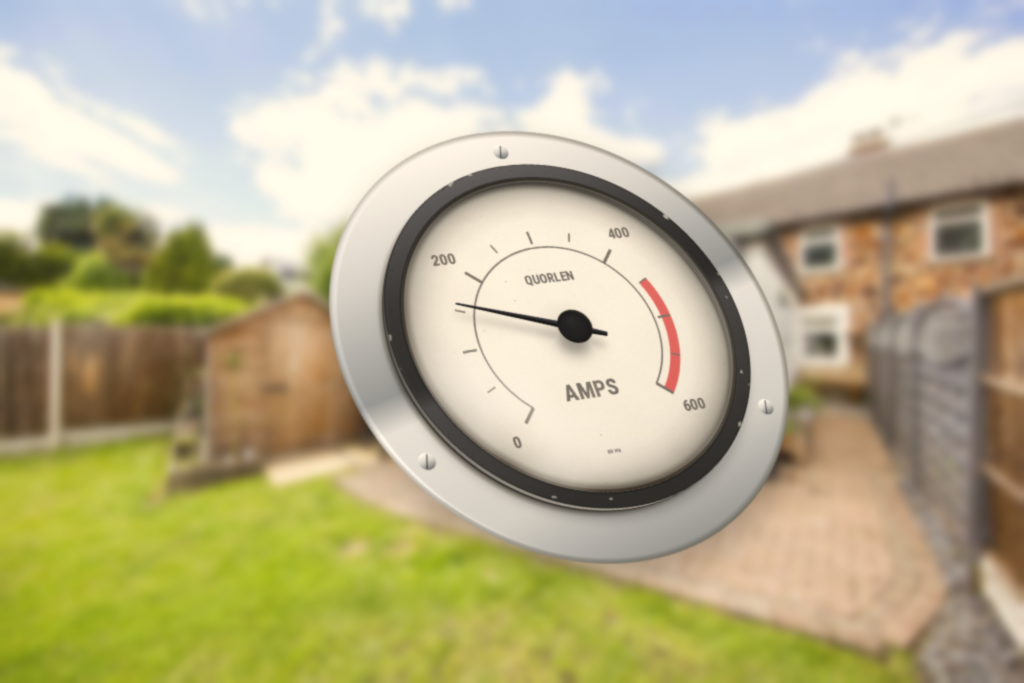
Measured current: 150 A
